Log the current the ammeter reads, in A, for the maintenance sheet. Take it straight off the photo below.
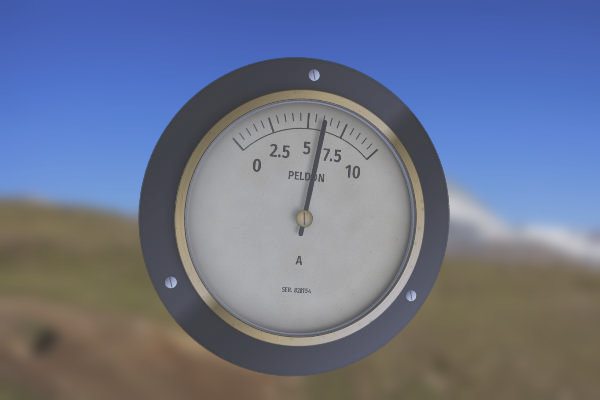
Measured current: 6 A
